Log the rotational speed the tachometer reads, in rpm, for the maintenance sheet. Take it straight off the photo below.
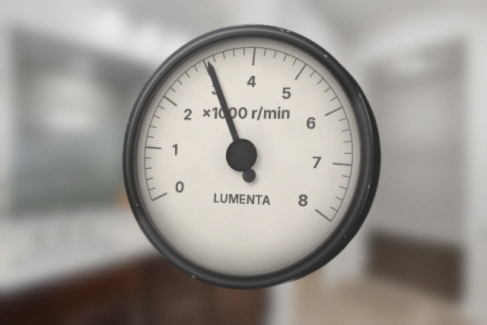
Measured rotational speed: 3100 rpm
